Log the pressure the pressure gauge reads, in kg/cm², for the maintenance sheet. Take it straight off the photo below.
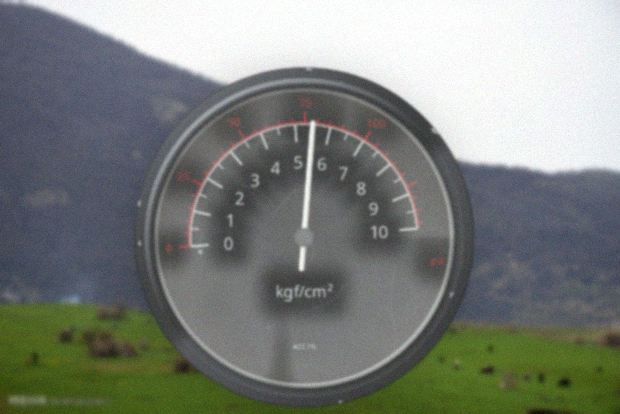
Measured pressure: 5.5 kg/cm²
